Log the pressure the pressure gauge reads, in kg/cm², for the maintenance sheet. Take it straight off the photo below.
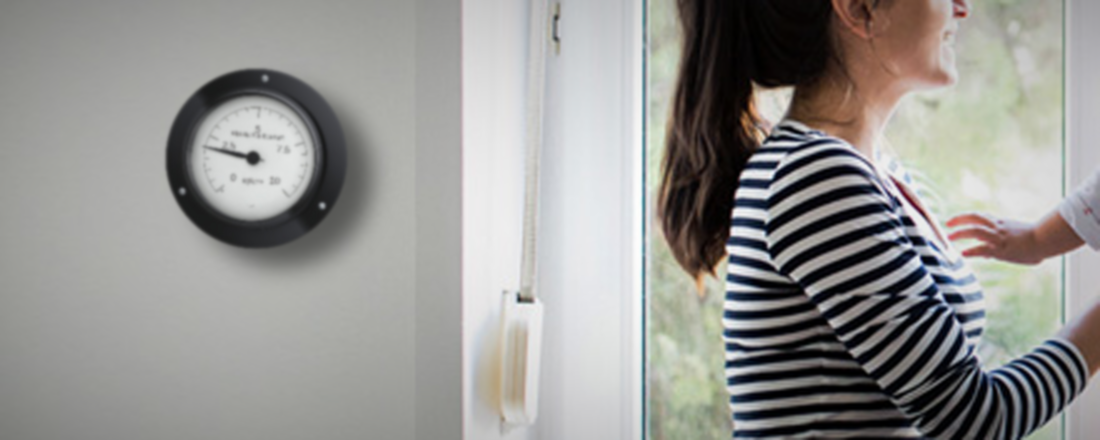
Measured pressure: 2 kg/cm²
